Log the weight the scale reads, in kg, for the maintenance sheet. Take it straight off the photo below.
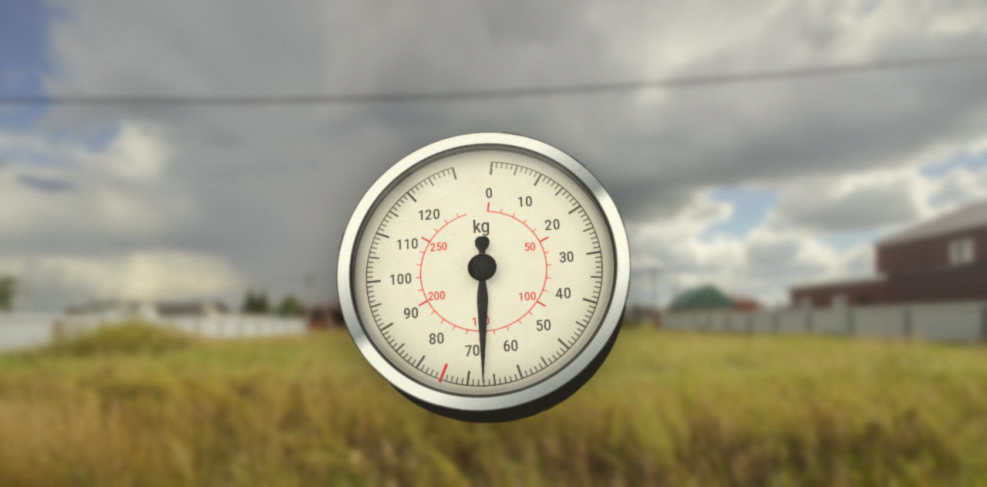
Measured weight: 67 kg
